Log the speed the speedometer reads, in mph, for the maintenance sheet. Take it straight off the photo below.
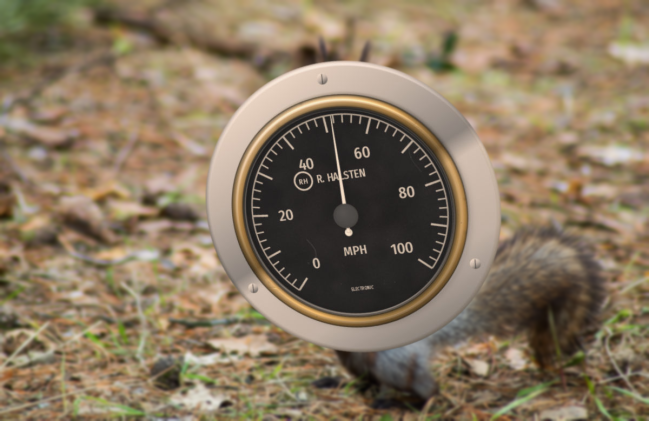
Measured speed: 52 mph
